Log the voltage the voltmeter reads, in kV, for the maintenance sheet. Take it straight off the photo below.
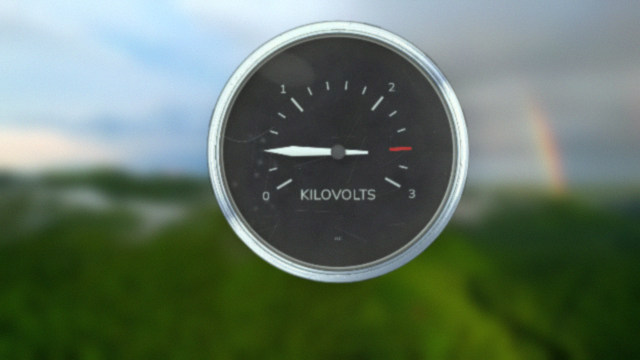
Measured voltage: 0.4 kV
